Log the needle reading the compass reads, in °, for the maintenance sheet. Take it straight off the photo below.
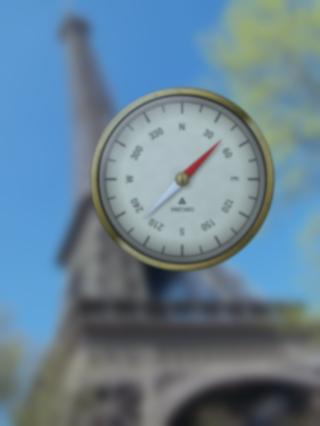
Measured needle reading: 45 °
